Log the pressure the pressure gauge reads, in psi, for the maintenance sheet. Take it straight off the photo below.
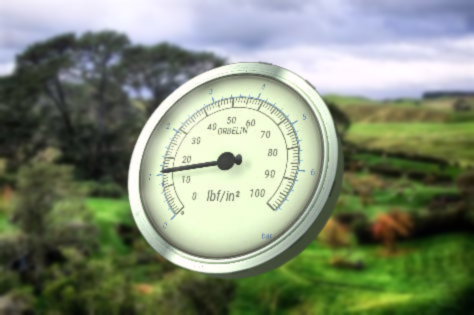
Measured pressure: 15 psi
